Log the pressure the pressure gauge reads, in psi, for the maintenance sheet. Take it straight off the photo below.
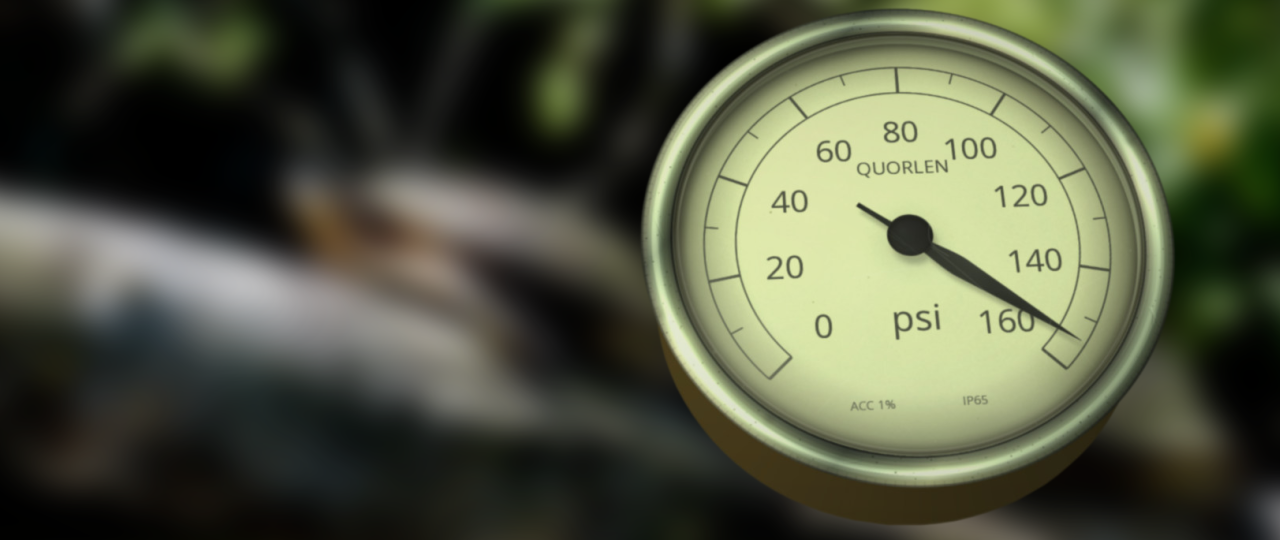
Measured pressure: 155 psi
